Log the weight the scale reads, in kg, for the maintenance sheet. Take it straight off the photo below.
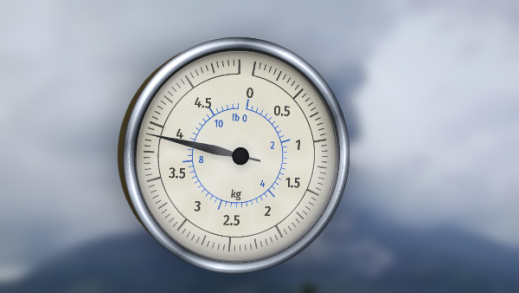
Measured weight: 3.9 kg
